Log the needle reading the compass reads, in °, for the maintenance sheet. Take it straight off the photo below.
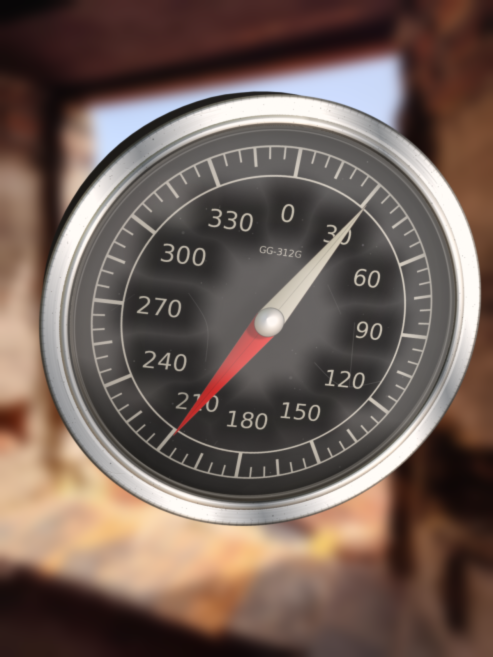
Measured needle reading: 210 °
